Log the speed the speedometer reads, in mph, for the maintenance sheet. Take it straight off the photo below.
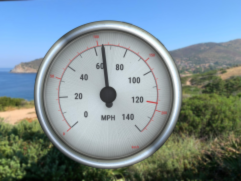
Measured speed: 65 mph
